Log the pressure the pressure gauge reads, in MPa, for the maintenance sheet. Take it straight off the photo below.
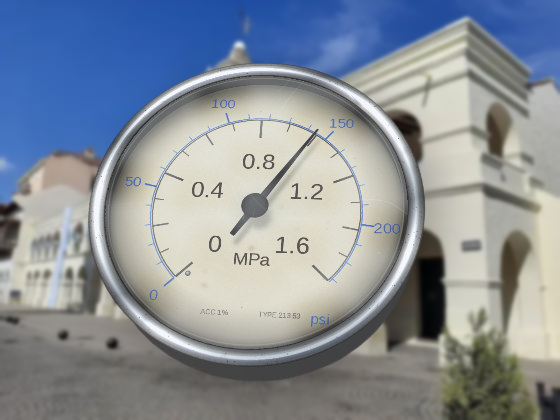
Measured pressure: 1 MPa
